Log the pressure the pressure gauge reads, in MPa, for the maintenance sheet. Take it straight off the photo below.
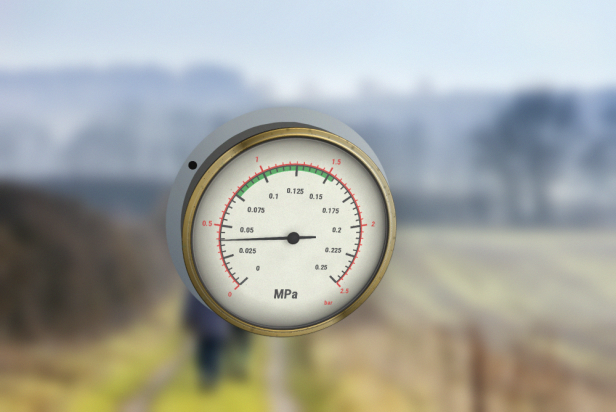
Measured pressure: 0.04 MPa
